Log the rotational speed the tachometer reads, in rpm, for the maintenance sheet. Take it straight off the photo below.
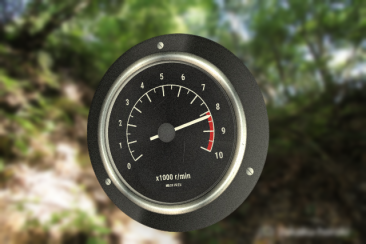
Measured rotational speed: 8250 rpm
